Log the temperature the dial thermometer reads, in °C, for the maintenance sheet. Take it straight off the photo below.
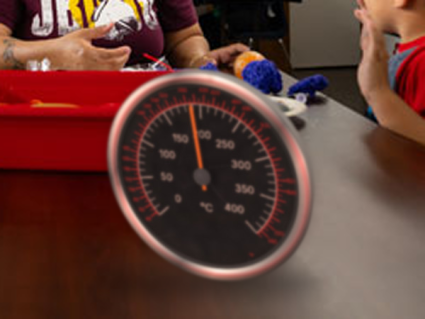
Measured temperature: 190 °C
